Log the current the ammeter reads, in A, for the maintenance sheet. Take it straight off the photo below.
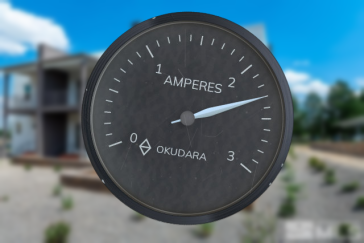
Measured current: 2.3 A
